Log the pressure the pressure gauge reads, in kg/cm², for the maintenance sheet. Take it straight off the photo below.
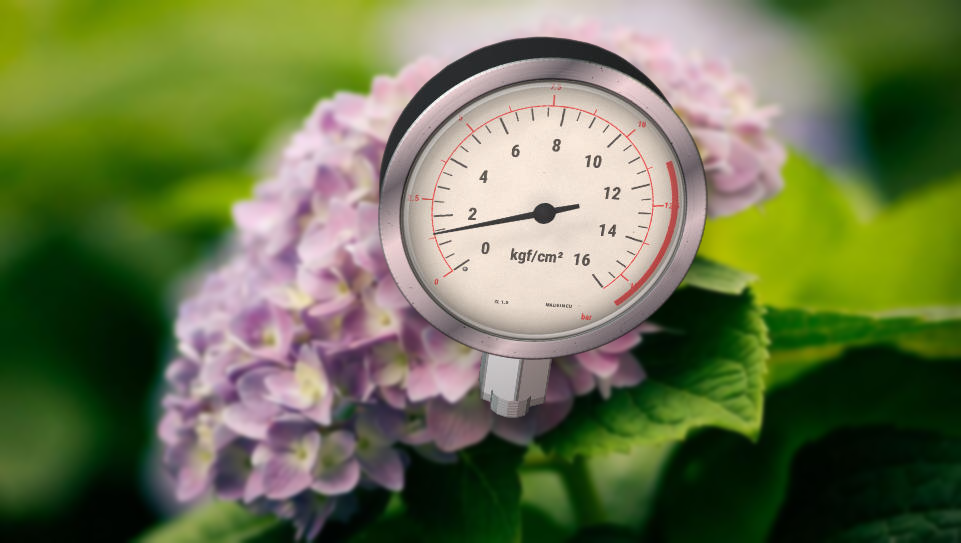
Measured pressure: 1.5 kg/cm²
